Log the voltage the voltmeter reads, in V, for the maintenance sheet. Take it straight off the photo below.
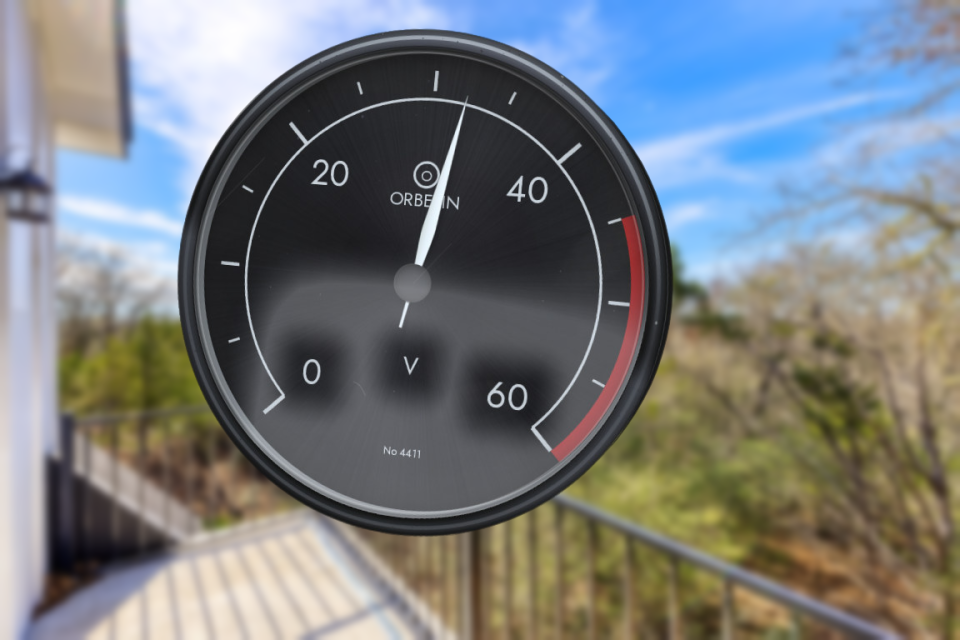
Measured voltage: 32.5 V
